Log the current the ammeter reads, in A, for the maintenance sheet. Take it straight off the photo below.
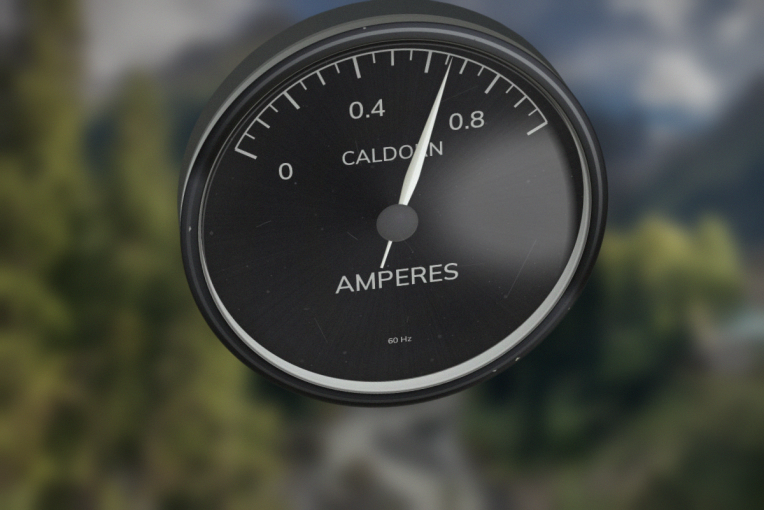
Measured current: 0.65 A
